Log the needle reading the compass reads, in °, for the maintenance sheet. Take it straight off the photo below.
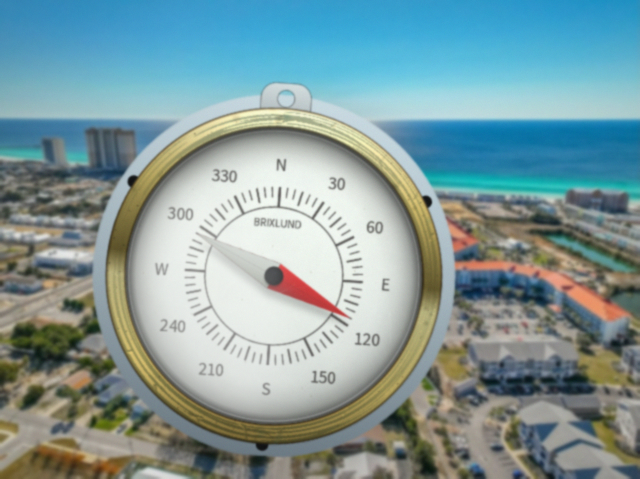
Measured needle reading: 115 °
